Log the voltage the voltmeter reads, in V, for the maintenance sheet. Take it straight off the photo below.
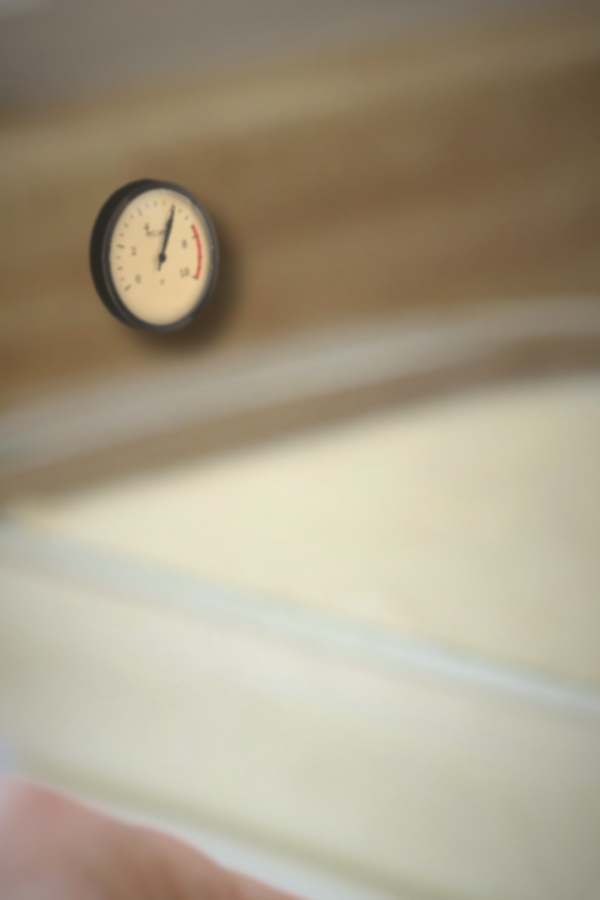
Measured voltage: 6 V
